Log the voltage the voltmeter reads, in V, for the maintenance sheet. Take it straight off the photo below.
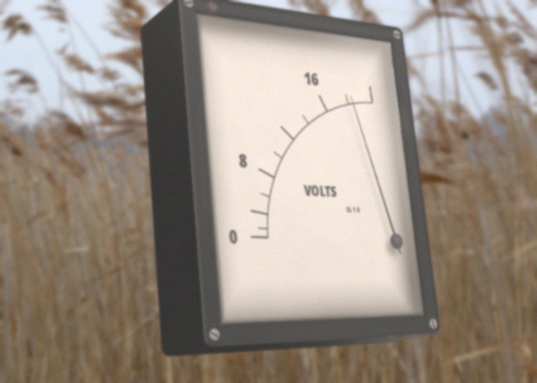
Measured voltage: 18 V
